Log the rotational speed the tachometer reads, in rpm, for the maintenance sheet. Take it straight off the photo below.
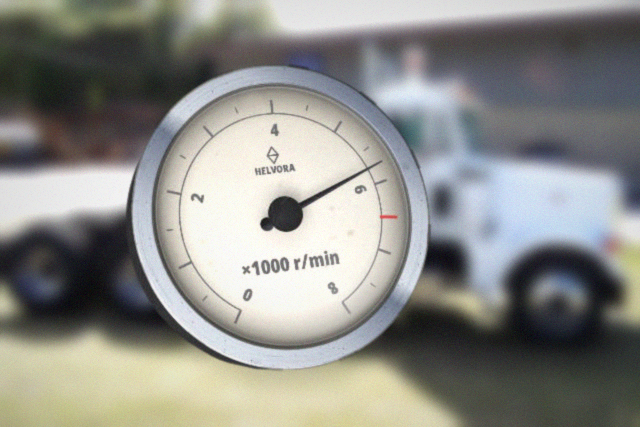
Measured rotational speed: 5750 rpm
